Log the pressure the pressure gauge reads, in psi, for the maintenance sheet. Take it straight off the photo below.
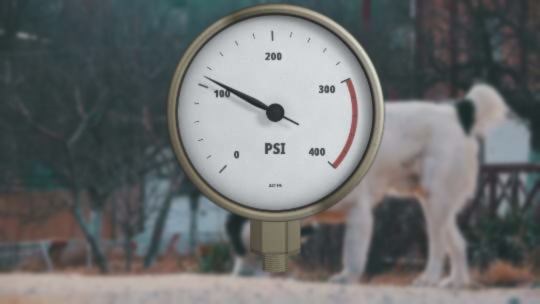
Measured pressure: 110 psi
